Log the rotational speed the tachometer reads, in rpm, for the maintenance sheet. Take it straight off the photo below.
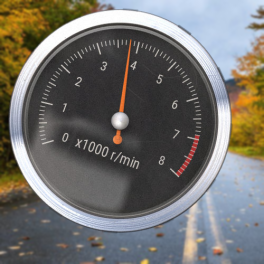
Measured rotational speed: 3800 rpm
